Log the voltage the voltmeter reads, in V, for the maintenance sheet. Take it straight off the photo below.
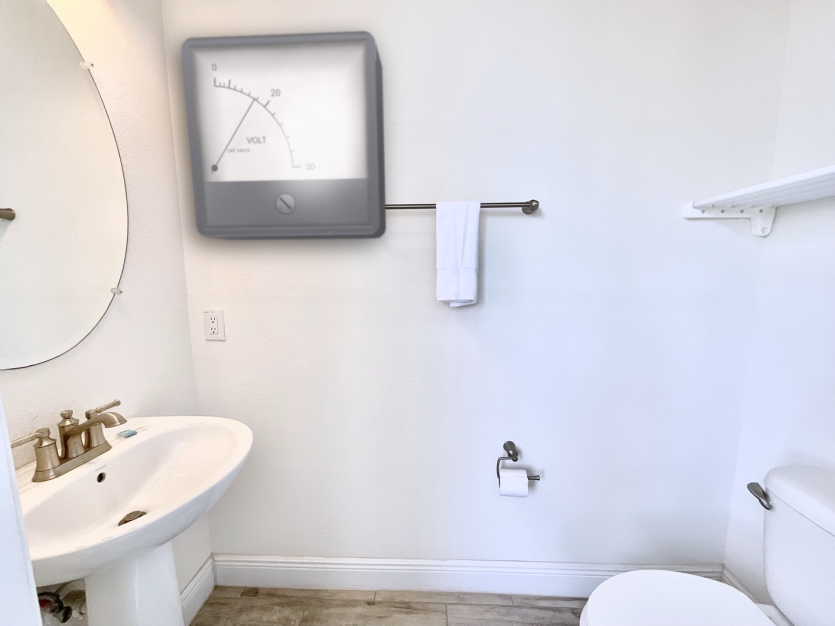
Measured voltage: 18 V
